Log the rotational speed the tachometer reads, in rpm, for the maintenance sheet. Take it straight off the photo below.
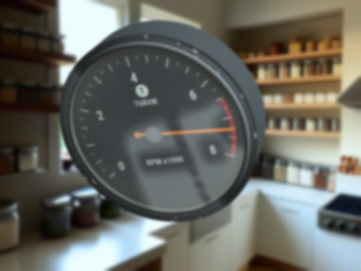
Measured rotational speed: 7250 rpm
